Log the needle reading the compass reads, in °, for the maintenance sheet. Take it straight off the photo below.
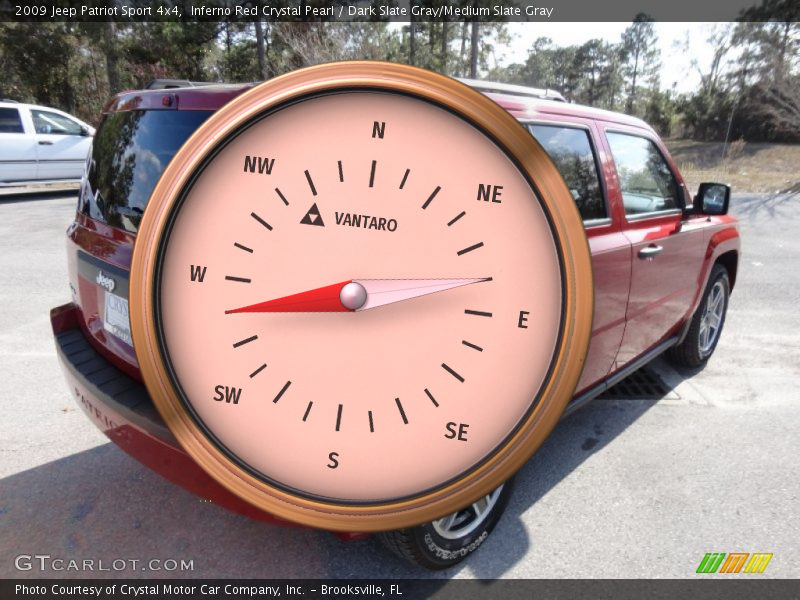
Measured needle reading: 255 °
